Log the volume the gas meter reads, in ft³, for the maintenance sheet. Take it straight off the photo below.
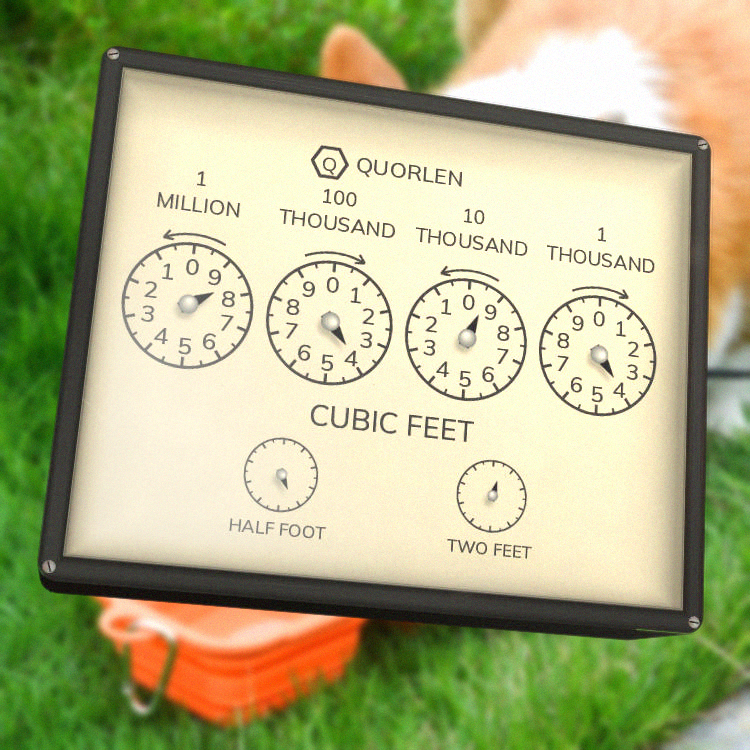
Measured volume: 839400 ft³
